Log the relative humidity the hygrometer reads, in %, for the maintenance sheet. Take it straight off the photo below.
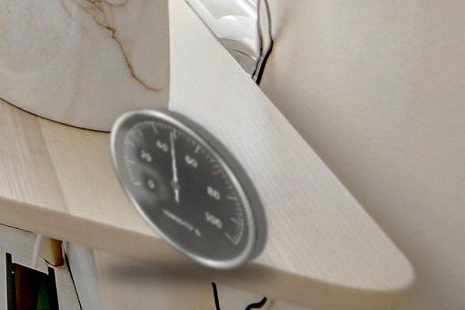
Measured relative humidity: 50 %
